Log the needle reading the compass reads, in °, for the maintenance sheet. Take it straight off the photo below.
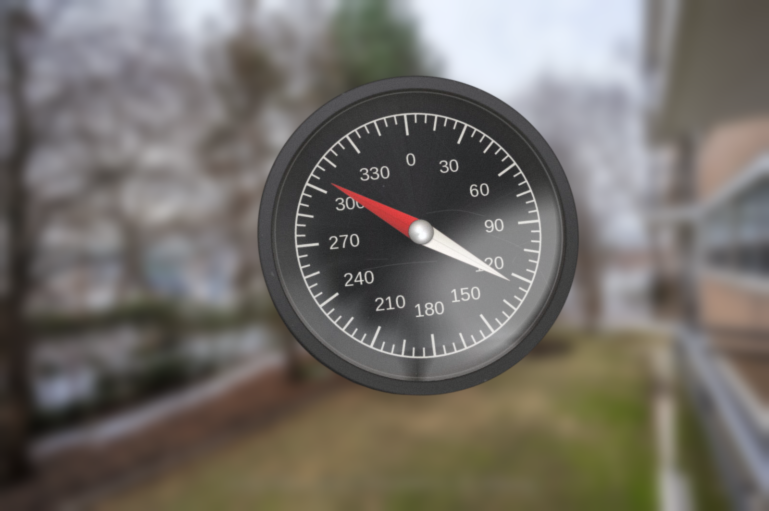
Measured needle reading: 305 °
